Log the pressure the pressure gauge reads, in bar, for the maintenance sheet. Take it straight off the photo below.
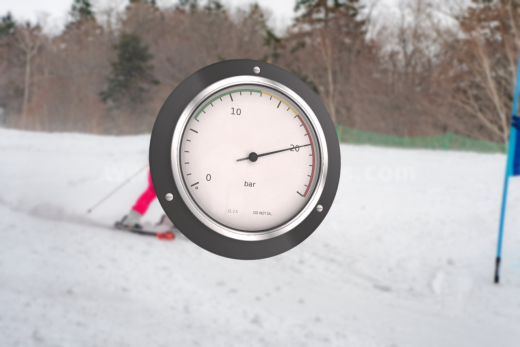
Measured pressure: 20 bar
